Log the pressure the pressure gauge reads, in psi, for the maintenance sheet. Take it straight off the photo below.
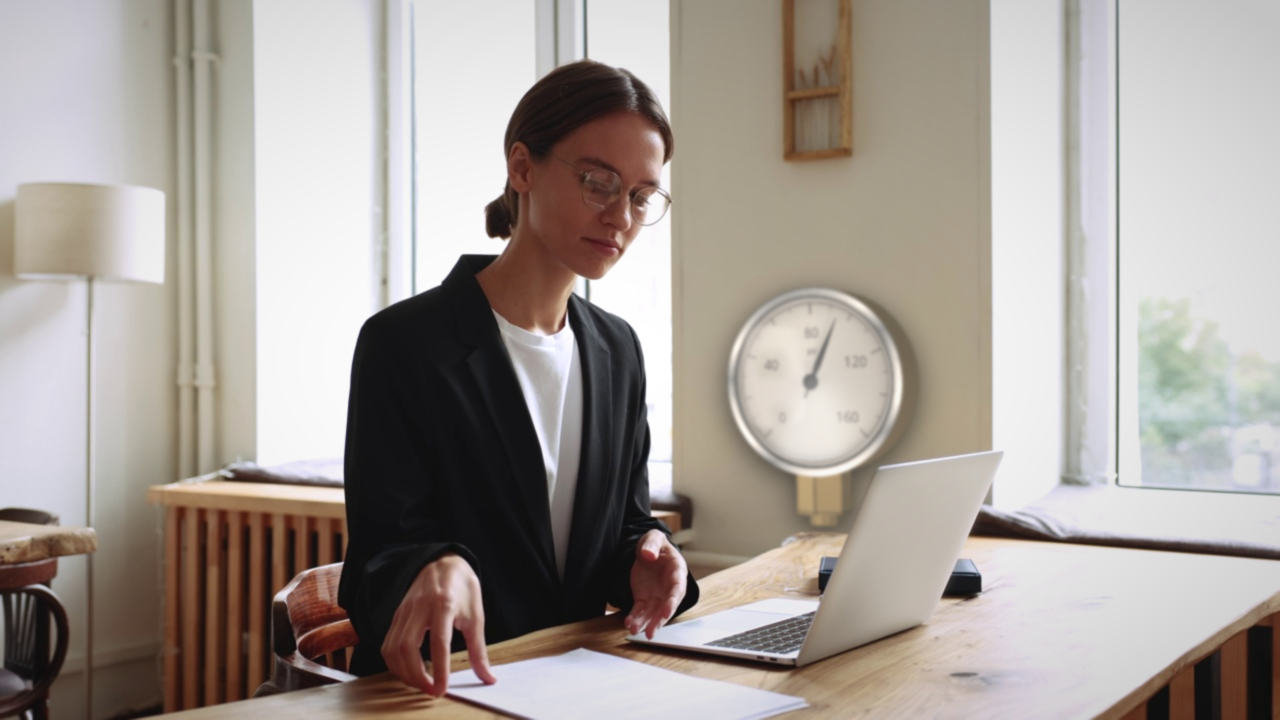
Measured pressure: 95 psi
